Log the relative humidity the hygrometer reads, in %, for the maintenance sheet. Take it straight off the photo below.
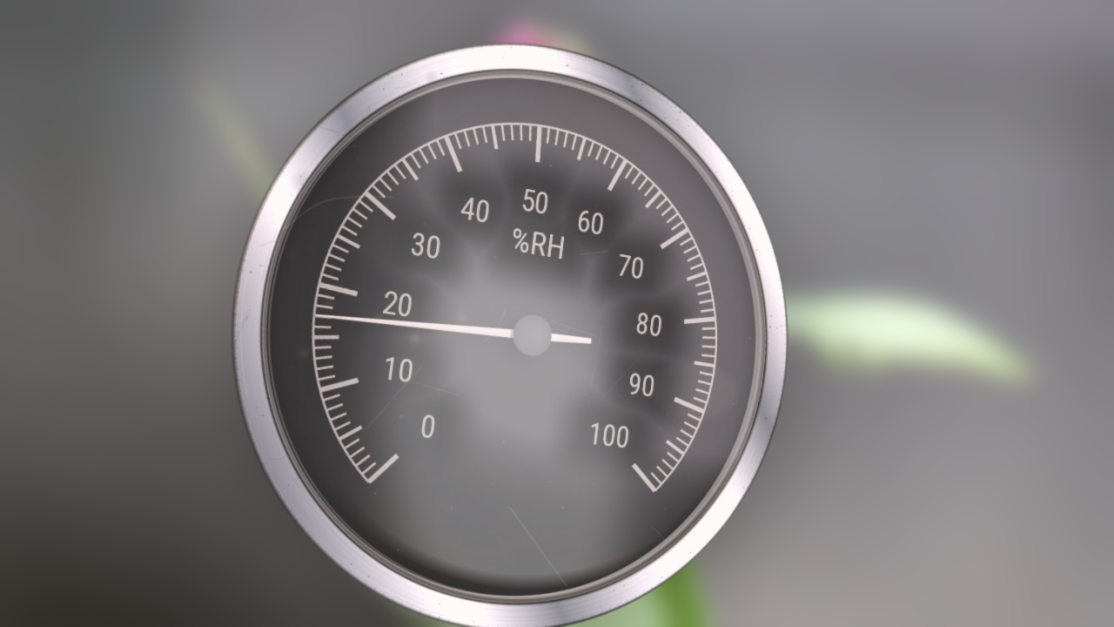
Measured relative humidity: 17 %
